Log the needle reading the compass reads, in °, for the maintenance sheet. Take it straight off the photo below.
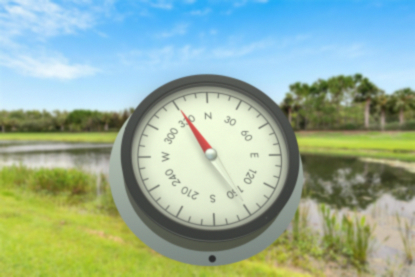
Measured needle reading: 330 °
